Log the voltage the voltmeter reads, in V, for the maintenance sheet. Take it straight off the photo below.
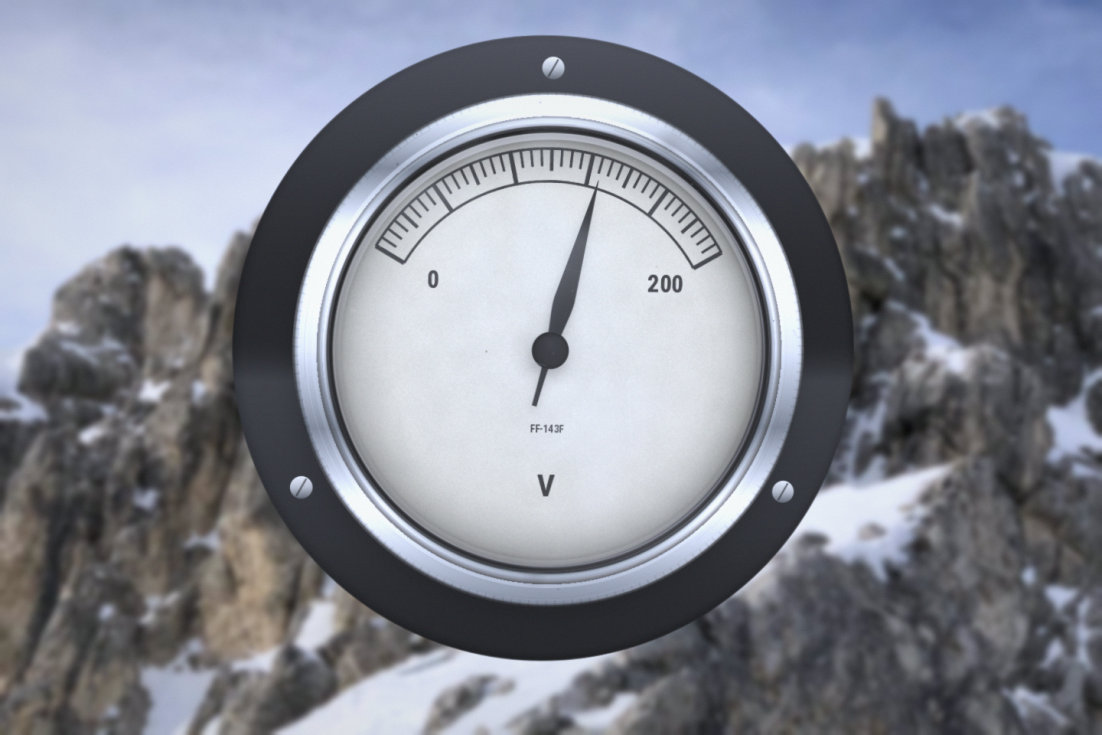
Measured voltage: 125 V
